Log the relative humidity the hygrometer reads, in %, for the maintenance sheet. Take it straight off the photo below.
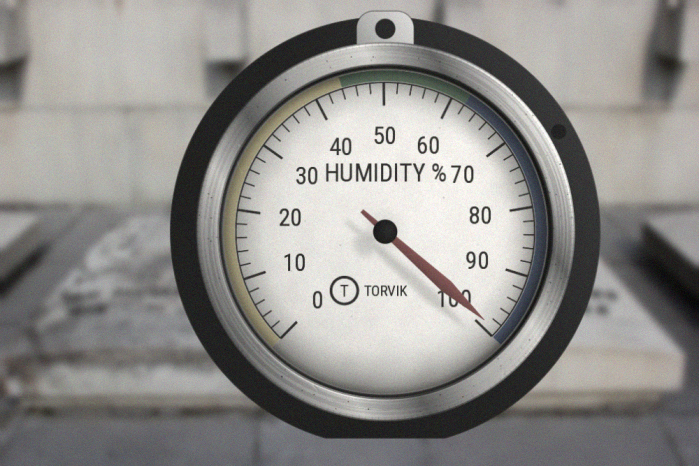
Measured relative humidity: 99 %
